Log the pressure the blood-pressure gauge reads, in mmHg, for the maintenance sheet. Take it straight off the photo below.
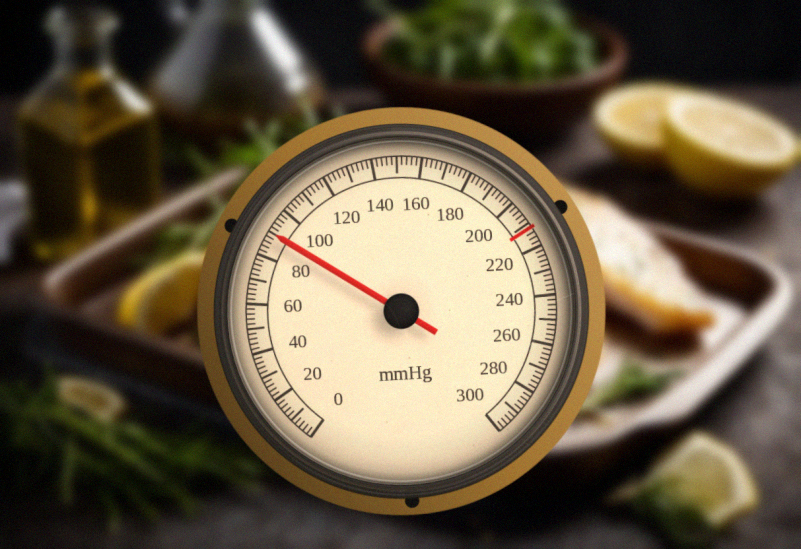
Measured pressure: 90 mmHg
